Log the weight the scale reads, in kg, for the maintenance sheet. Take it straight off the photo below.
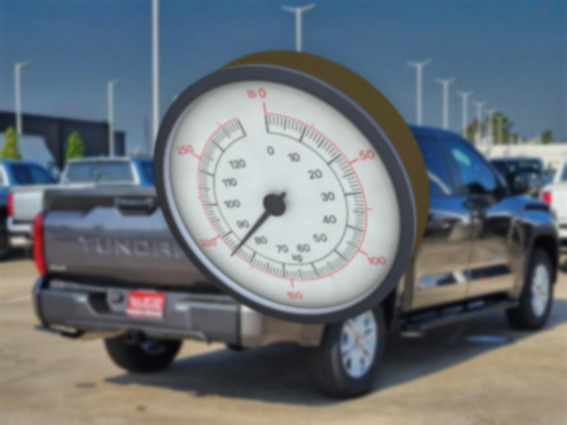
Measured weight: 85 kg
